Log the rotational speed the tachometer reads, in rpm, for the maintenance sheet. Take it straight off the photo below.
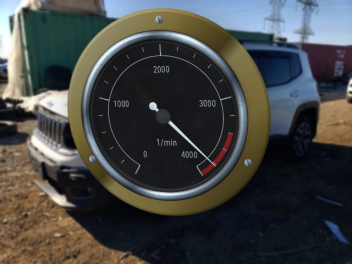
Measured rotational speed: 3800 rpm
